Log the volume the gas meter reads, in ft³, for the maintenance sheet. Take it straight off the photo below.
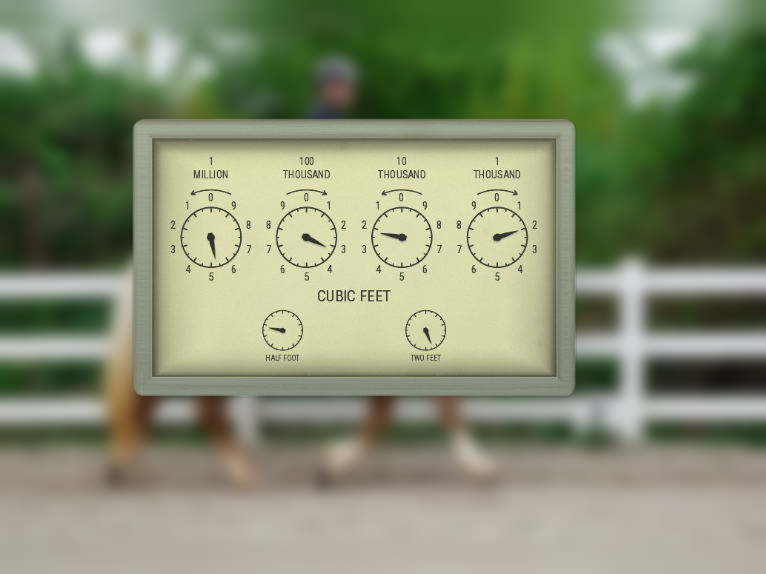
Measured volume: 532200 ft³
